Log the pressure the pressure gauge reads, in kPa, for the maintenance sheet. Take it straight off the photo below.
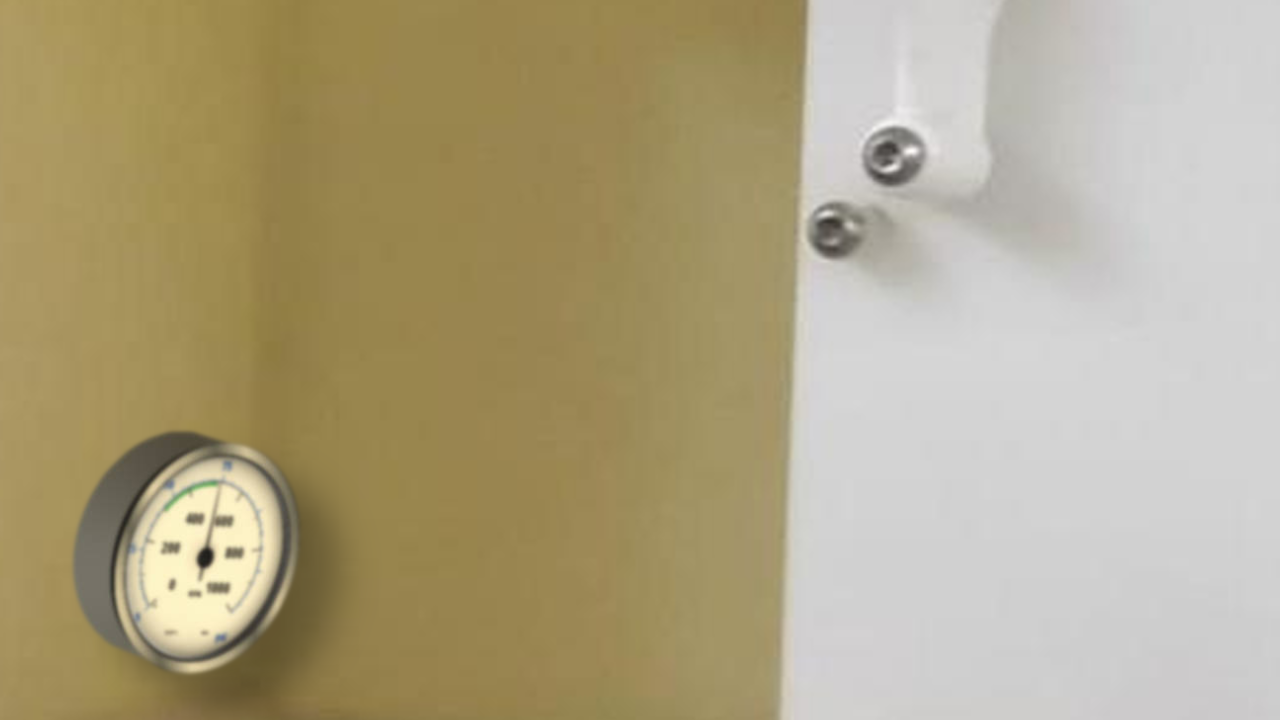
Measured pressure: 500 kPa
